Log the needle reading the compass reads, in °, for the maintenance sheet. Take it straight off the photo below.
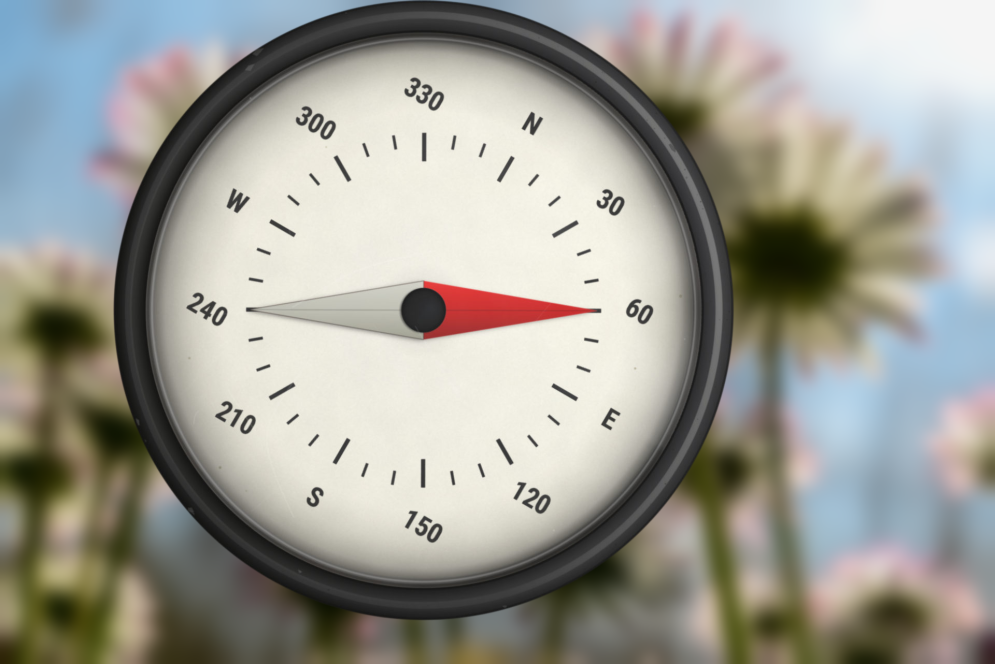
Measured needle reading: 60 °
